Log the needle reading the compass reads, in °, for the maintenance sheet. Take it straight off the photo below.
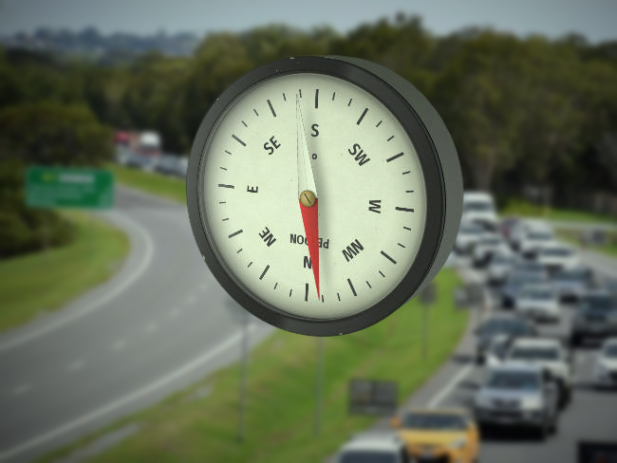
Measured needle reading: 350 °
